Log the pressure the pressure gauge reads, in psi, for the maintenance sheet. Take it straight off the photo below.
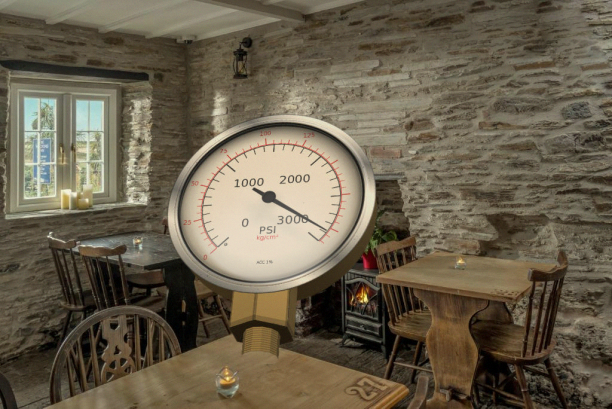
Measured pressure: 2900 psi
